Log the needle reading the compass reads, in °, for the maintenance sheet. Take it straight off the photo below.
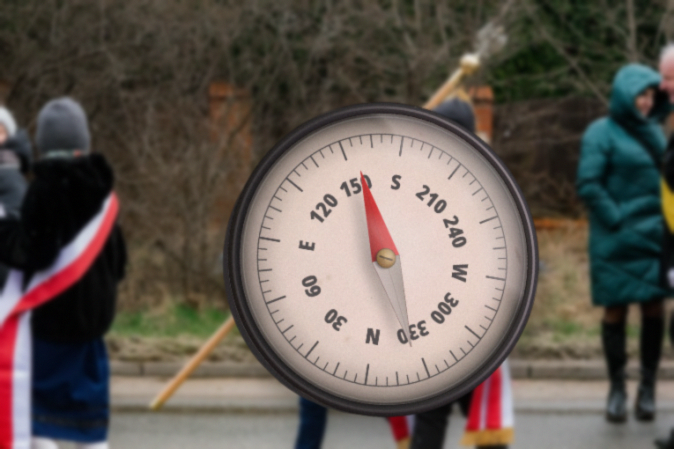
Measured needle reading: 155 °
